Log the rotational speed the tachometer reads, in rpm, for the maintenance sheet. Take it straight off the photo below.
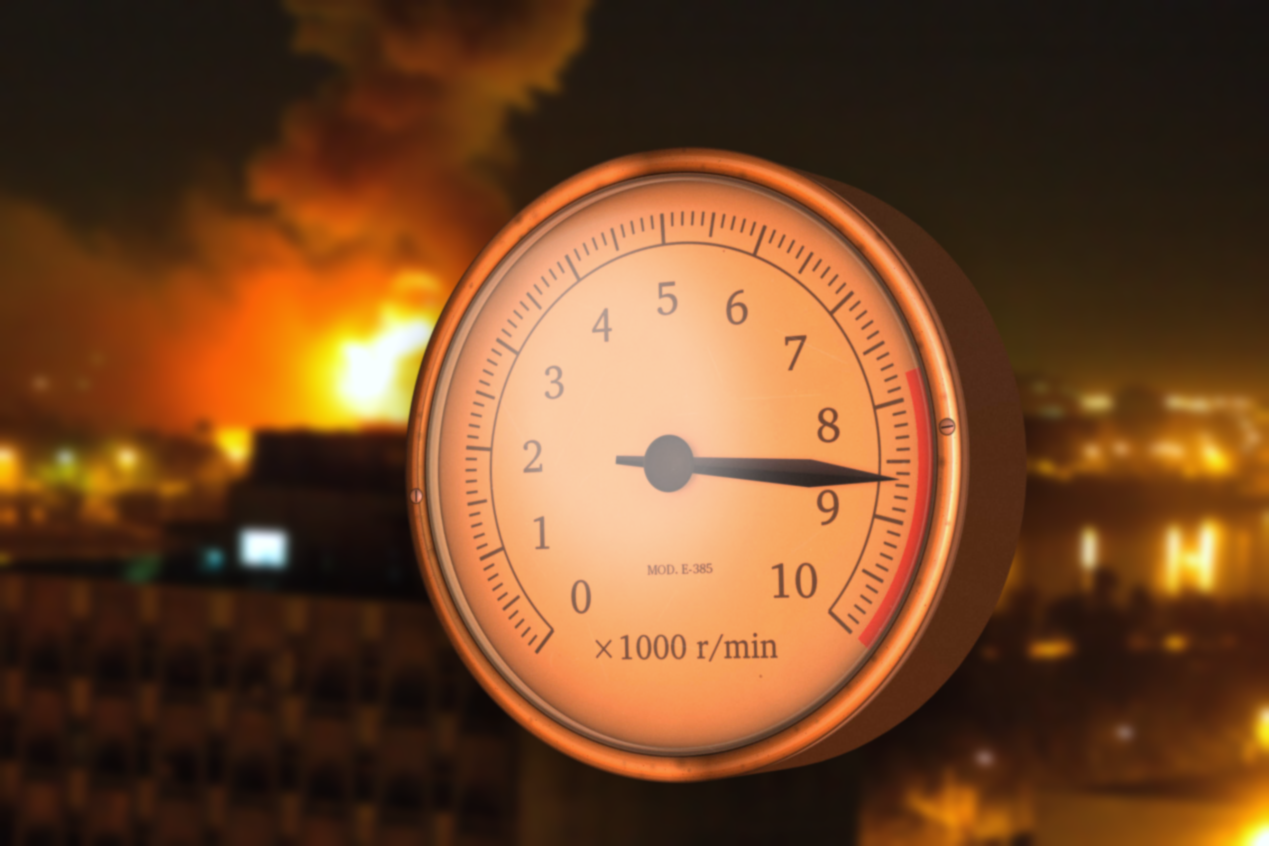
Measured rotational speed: 8650 rpm
